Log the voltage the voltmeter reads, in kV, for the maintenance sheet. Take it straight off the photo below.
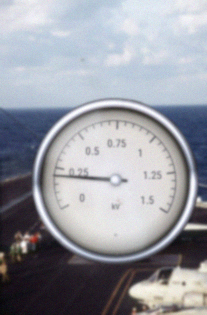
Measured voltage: 0.2 kV
